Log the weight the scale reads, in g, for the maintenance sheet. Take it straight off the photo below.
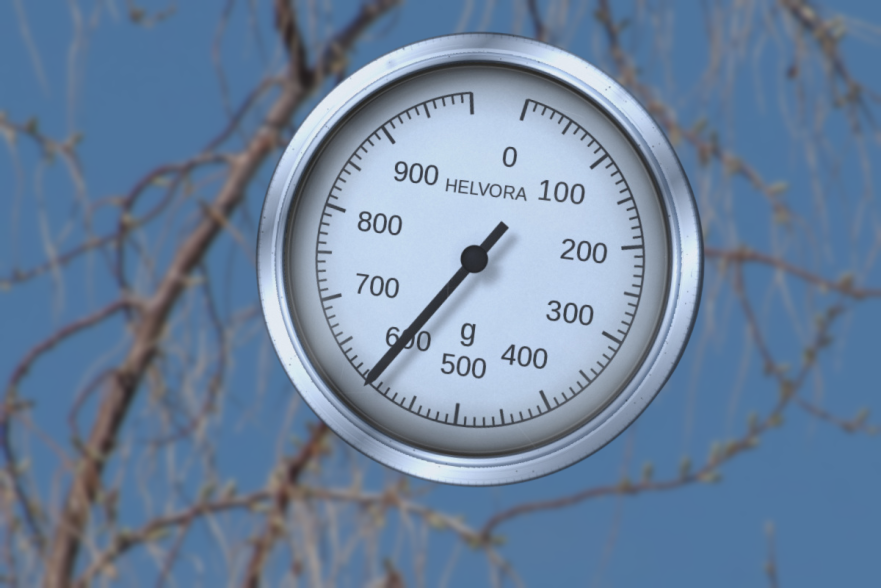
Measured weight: 600 g
